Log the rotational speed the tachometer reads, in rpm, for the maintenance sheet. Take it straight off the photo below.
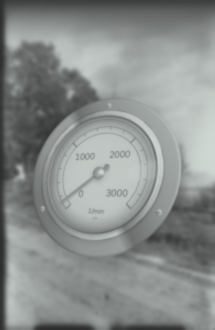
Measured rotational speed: 100 rpm
